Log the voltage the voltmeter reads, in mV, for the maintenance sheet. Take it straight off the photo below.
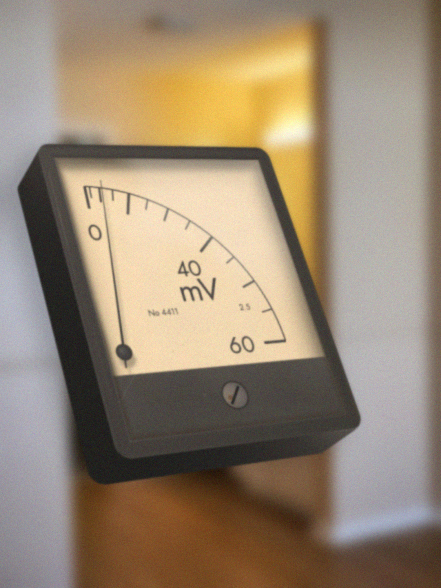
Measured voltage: 10 mV
